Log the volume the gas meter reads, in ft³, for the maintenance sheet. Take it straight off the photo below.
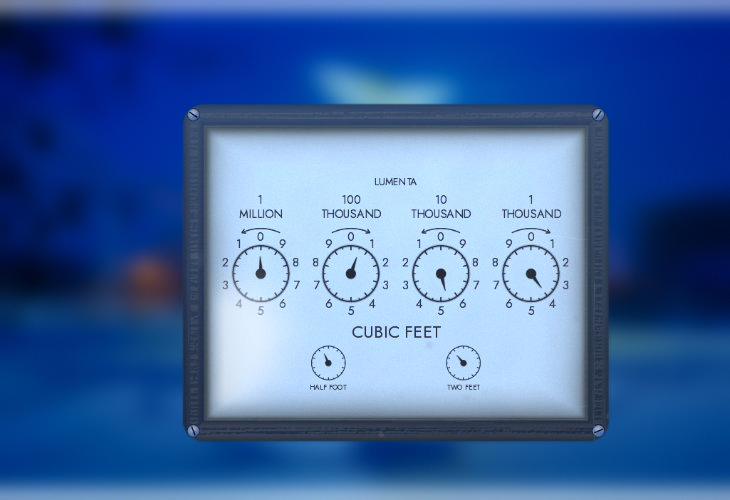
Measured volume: 5400 ft³
